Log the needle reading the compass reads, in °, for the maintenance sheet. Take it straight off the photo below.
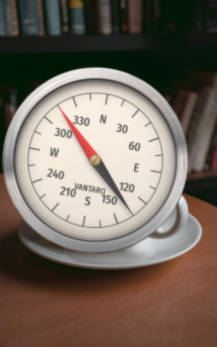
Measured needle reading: 315 °
